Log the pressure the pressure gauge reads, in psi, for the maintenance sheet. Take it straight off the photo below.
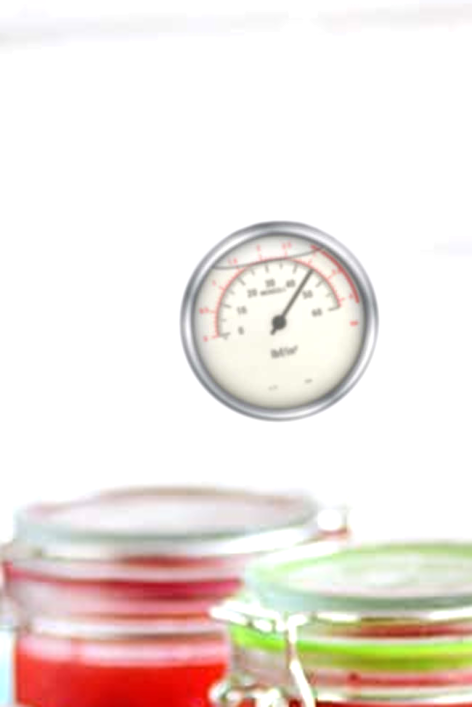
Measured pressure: 45 psi
